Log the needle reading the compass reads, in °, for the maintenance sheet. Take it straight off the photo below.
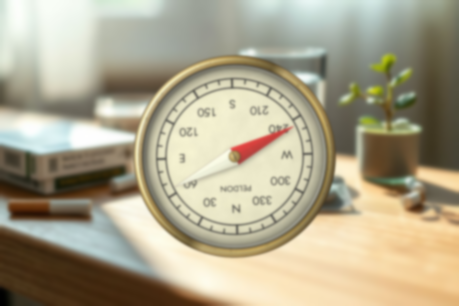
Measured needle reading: 245 °
